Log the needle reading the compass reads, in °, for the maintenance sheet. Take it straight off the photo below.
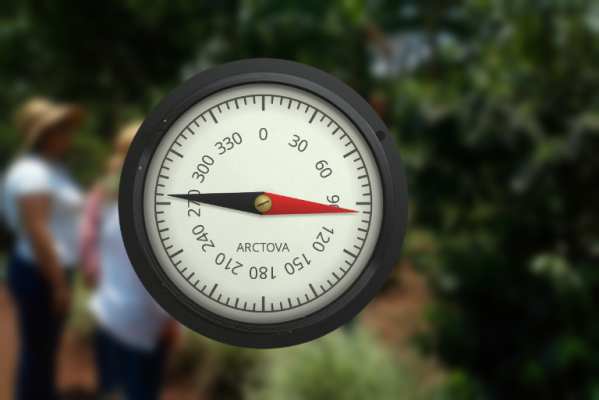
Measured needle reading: 95 °
